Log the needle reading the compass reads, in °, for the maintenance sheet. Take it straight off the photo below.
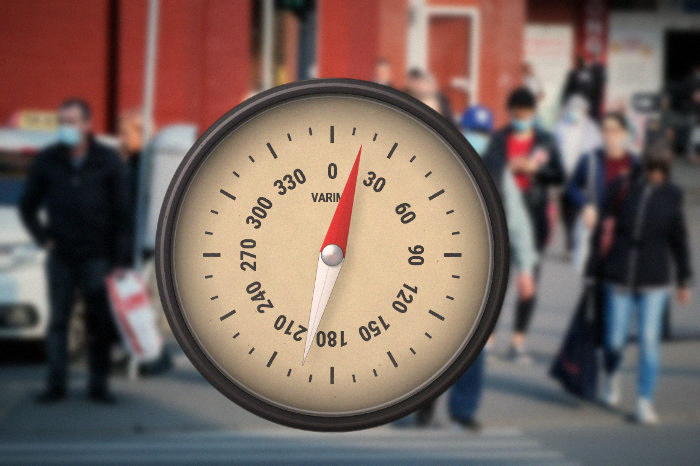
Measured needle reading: 15 °
